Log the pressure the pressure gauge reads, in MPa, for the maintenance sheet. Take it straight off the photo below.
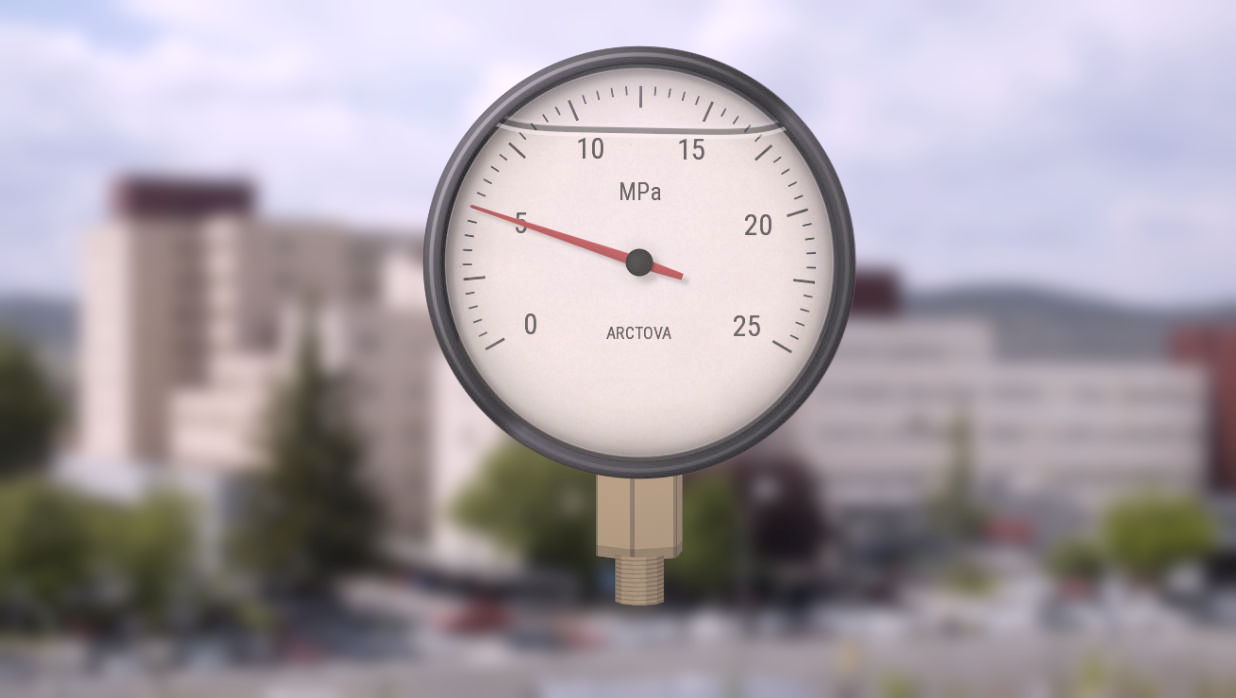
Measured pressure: 5 MPa
